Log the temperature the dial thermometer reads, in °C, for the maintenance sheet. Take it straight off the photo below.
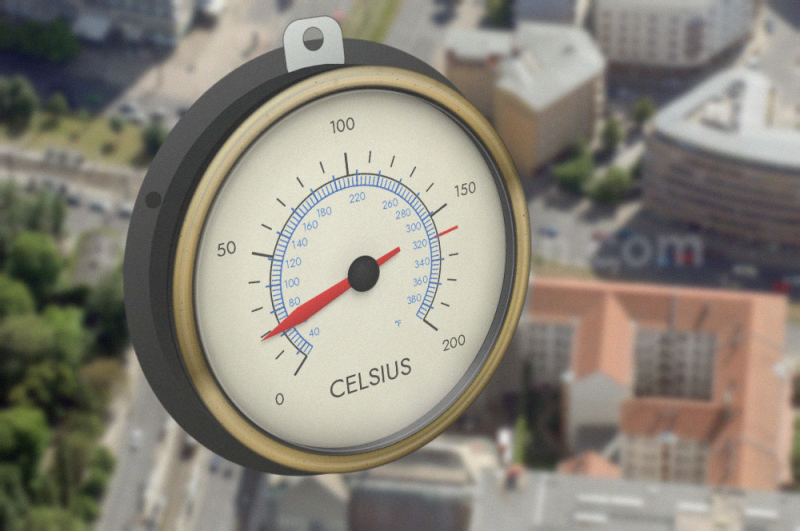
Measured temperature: 20 °C
